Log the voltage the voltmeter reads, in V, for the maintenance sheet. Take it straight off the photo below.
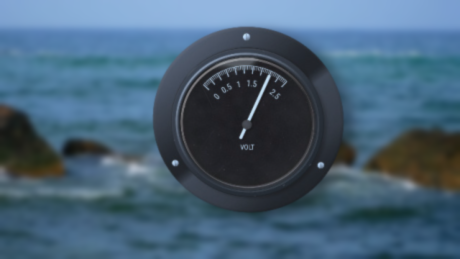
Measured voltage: 2 V
